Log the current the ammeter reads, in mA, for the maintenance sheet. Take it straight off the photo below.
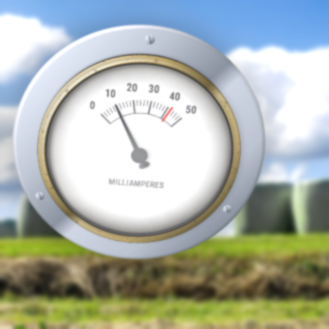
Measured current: 10 mA
